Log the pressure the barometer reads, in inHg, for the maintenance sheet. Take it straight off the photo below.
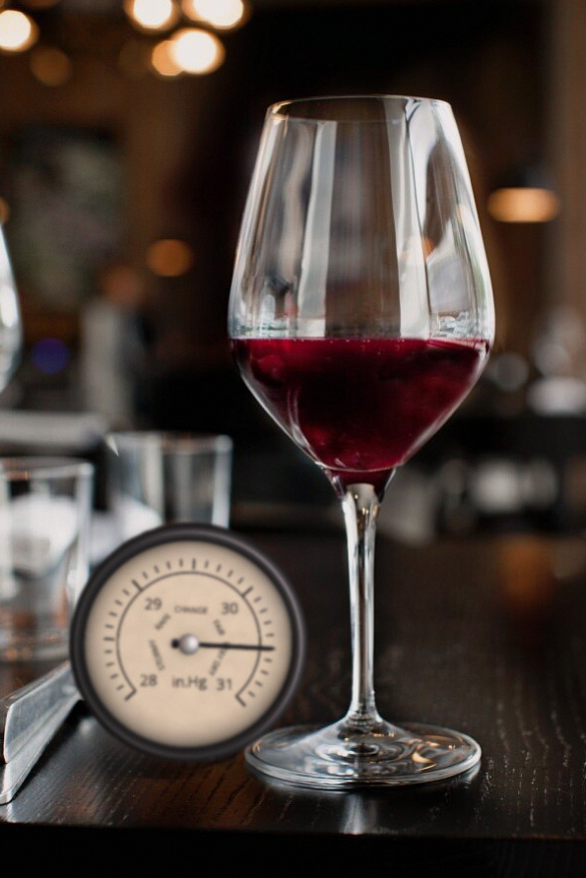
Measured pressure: 30.5 inHg
